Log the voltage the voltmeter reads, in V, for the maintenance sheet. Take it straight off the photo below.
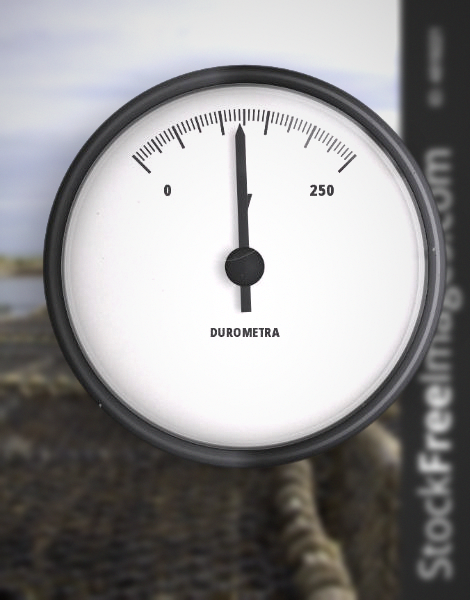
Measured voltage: 120 V
